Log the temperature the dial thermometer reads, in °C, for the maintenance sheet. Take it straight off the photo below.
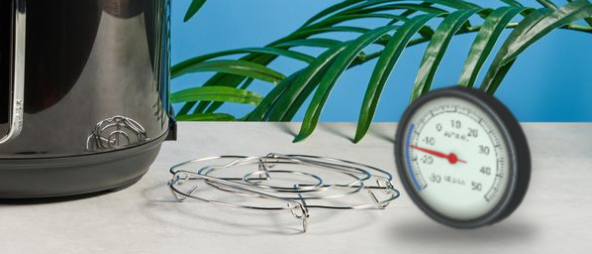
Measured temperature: -15 °C
